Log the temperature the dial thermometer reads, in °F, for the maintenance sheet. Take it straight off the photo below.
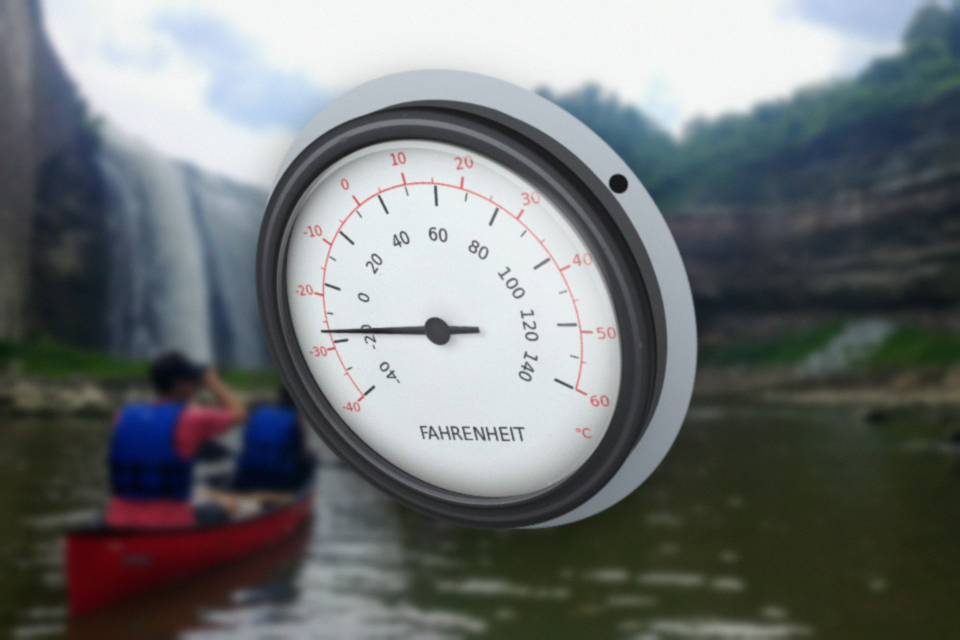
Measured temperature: -15 °F
